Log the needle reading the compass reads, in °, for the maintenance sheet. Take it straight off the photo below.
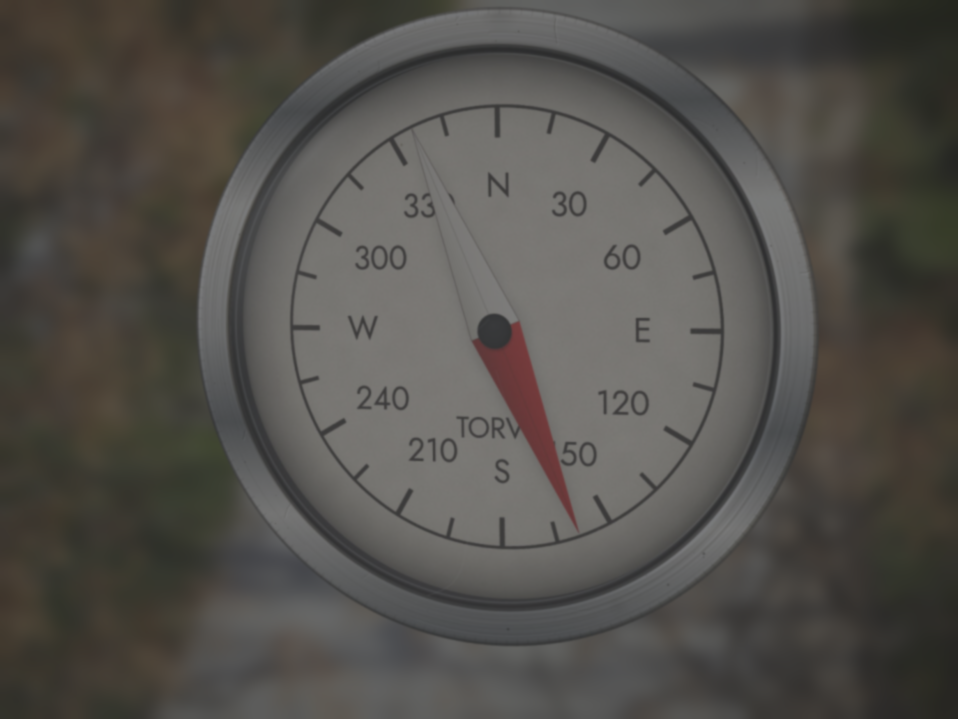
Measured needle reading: 157.5 °
